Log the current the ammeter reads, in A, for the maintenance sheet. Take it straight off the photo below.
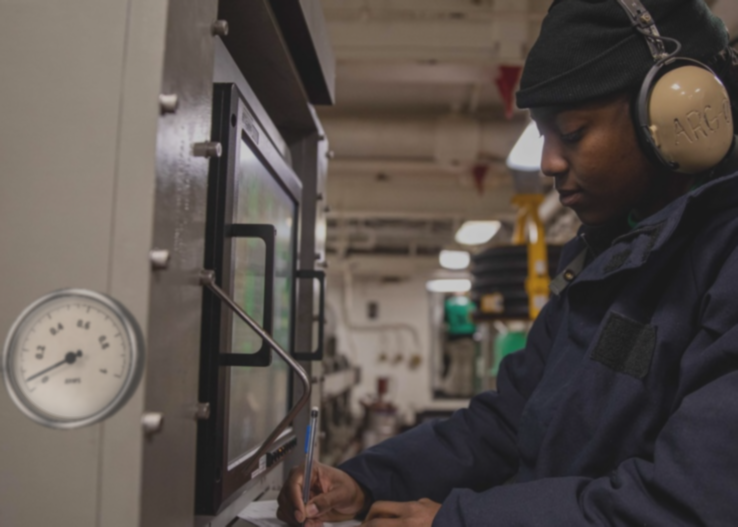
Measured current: 0.05 A
